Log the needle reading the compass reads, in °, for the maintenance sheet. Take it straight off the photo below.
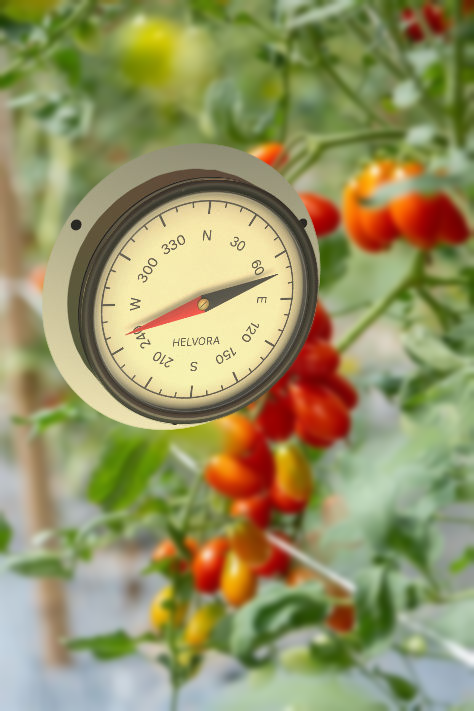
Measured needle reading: 250 °
